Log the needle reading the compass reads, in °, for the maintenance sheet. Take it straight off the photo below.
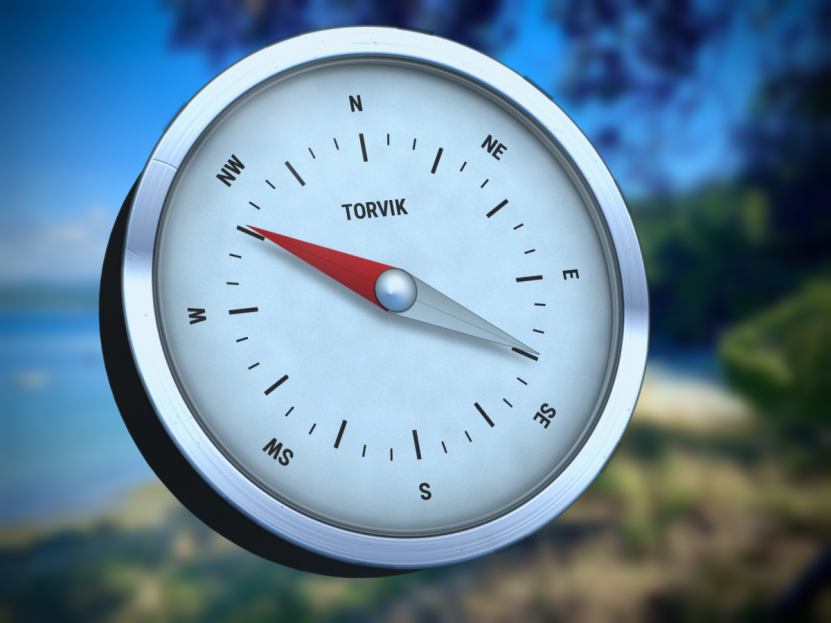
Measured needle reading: 300 °
